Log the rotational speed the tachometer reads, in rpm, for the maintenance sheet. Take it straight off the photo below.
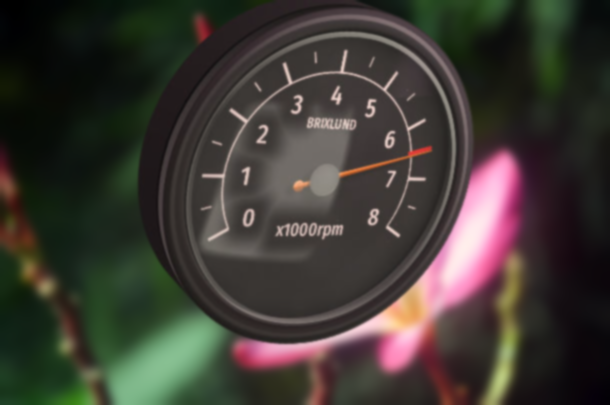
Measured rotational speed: 6500 rpm
